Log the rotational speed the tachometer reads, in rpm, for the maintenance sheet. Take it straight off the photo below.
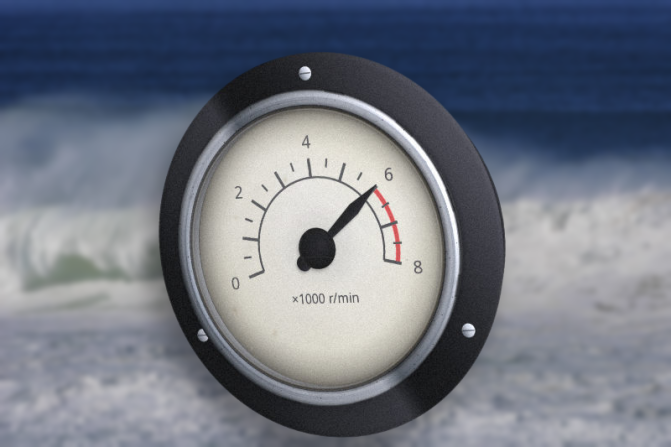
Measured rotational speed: 6000 rpm
